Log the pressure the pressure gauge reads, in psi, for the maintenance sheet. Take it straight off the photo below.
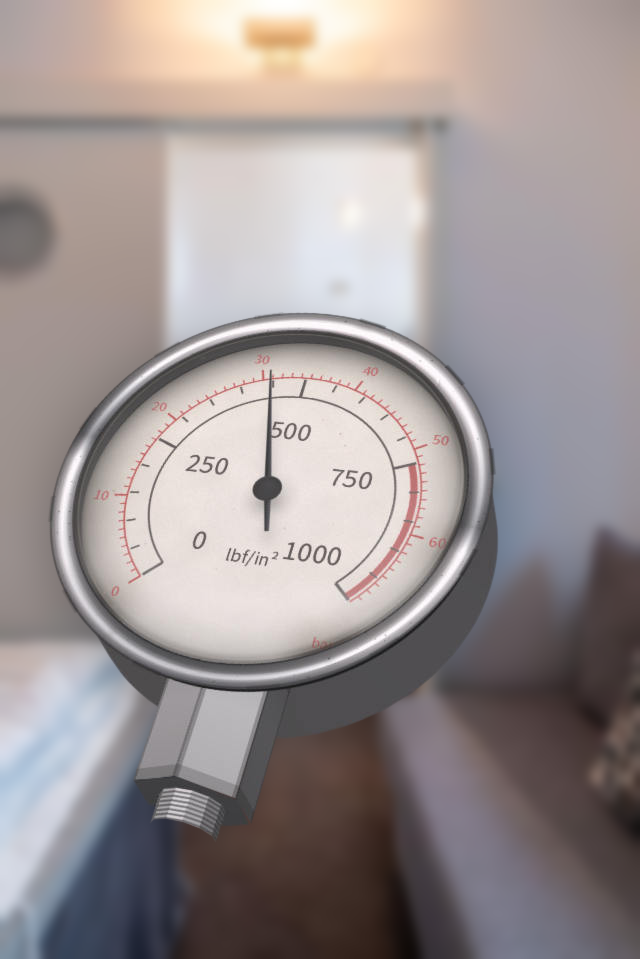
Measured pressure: 450 psi
